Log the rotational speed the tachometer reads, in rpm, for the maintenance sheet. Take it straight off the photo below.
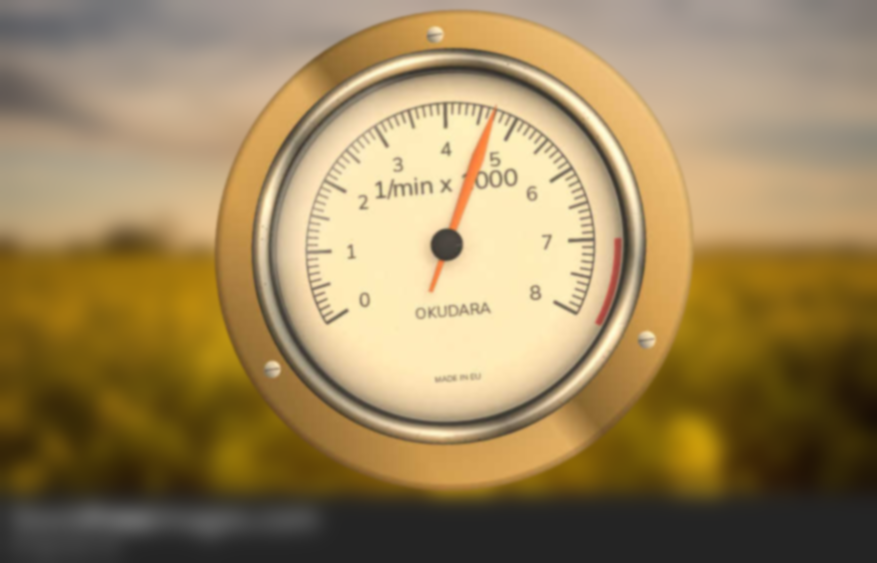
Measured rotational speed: 4700 rpm
